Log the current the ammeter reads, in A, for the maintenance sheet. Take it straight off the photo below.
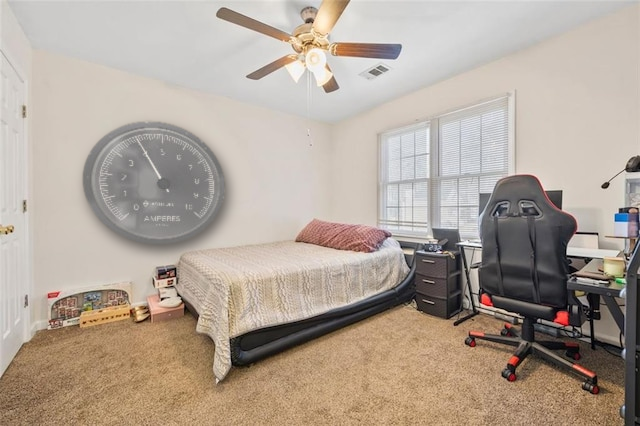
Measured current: 4 A
